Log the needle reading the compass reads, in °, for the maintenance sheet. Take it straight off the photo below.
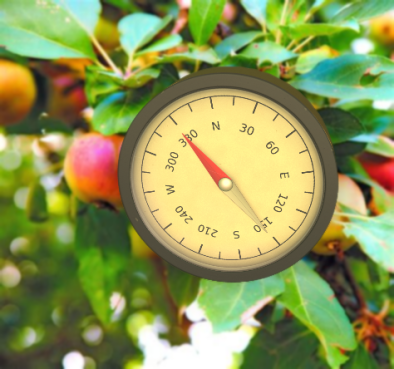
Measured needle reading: 330 °
